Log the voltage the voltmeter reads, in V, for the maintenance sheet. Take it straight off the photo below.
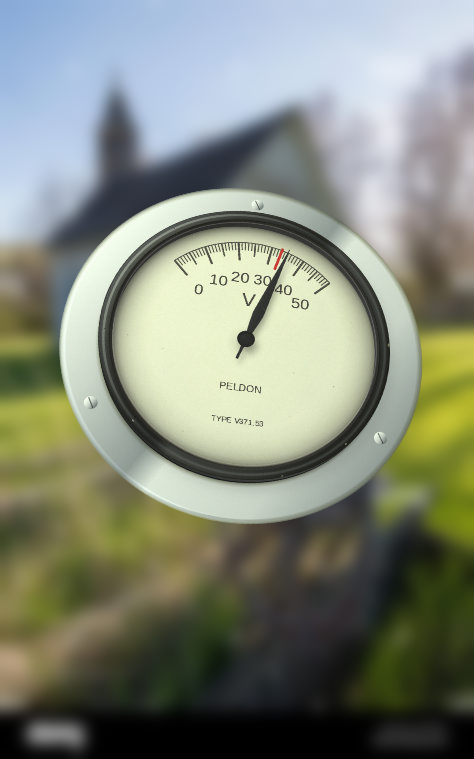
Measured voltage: 35 V
